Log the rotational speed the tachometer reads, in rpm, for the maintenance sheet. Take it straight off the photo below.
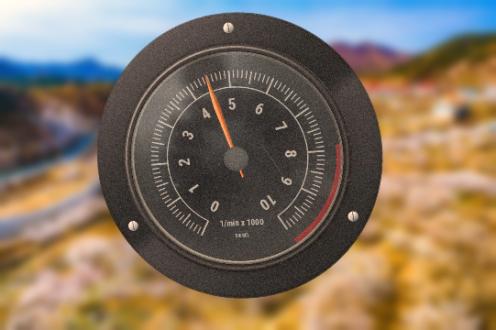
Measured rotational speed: 4500 rpm
